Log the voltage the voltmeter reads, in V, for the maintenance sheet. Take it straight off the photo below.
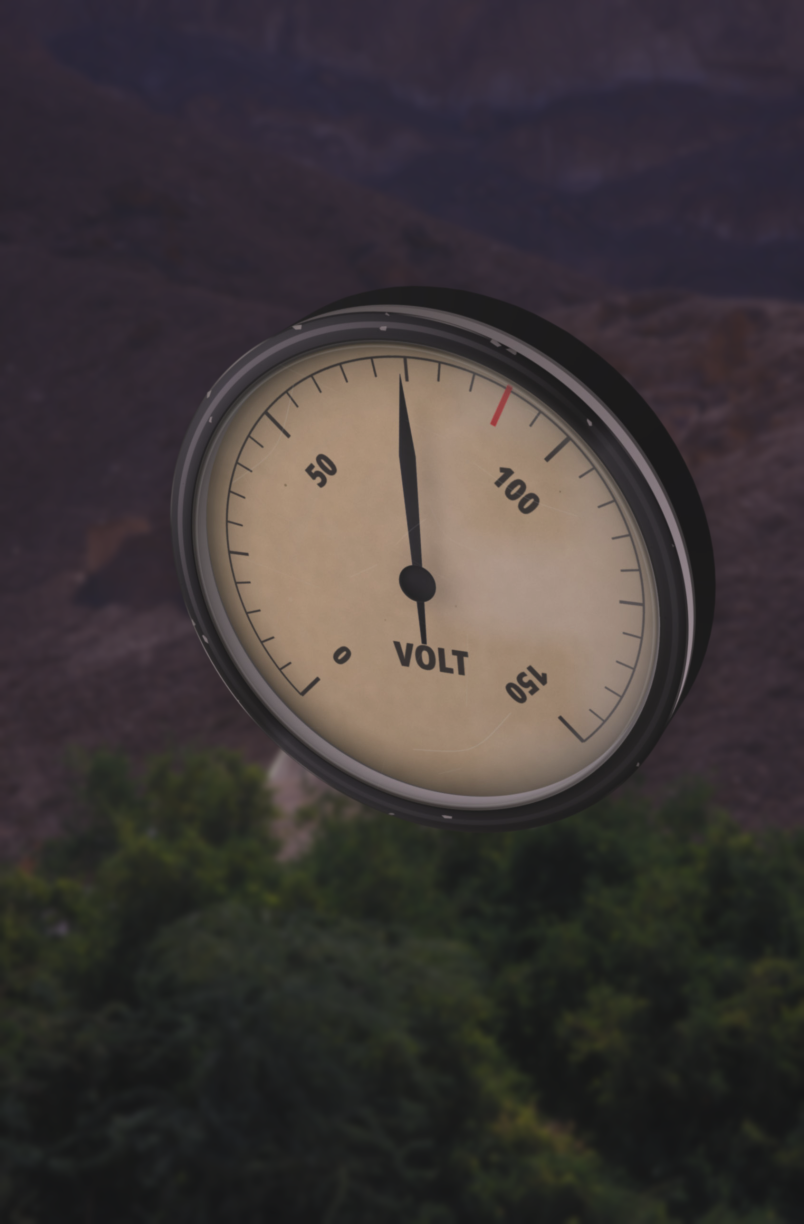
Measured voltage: 75 V
